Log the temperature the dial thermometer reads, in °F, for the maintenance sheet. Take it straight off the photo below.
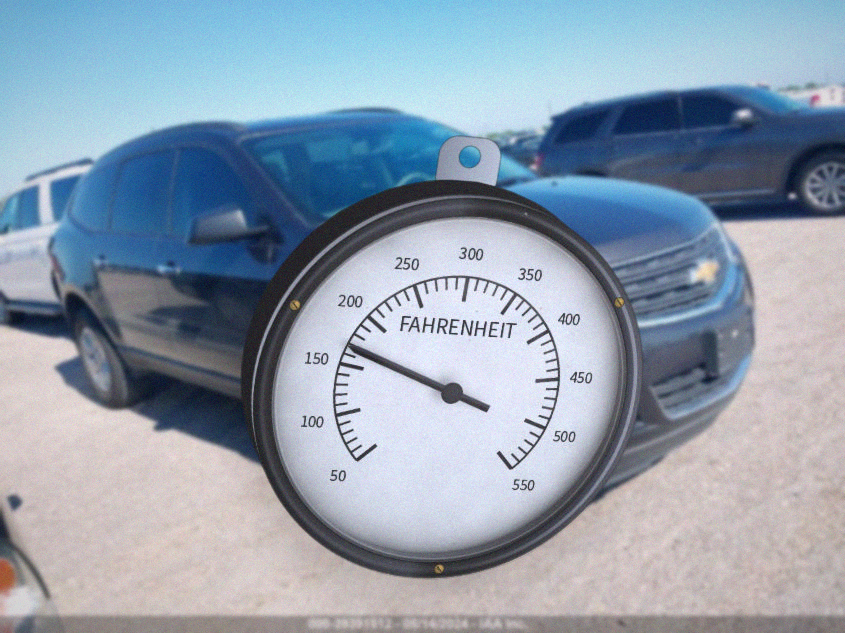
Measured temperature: 170 °F
